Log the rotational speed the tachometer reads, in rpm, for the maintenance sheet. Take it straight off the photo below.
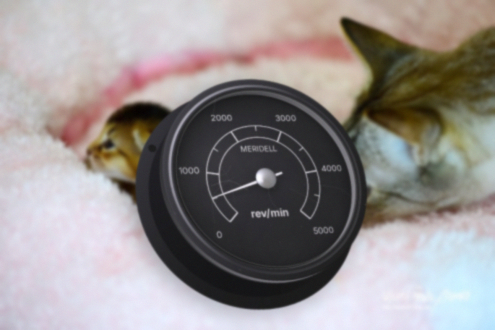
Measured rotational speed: 500 rpm
